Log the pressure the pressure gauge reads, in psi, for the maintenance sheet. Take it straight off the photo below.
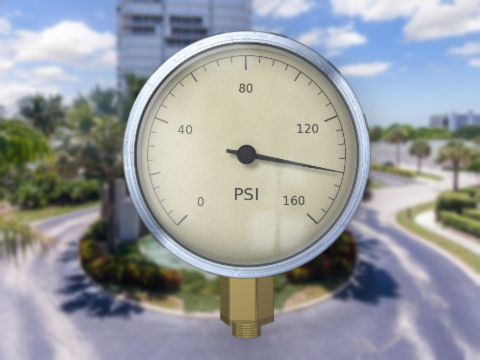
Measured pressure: 140 psi
